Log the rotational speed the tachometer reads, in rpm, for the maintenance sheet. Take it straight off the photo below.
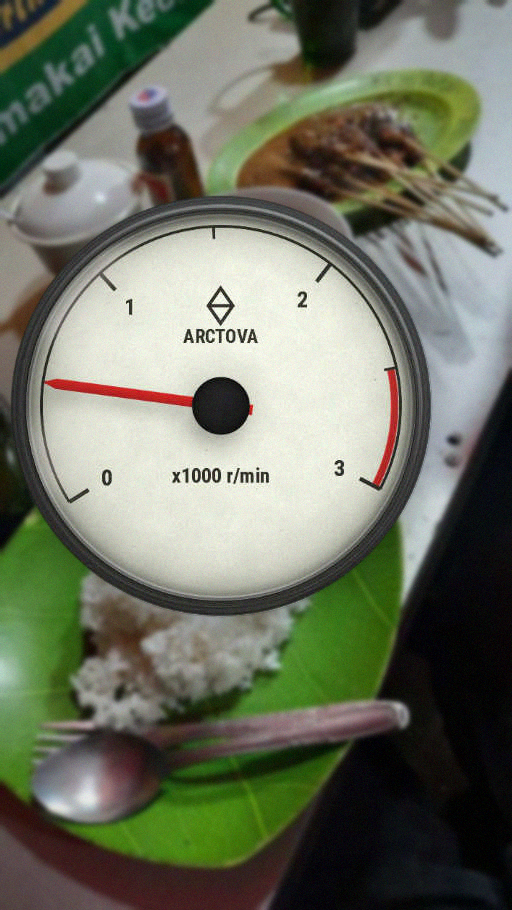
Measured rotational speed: 500 rpm
